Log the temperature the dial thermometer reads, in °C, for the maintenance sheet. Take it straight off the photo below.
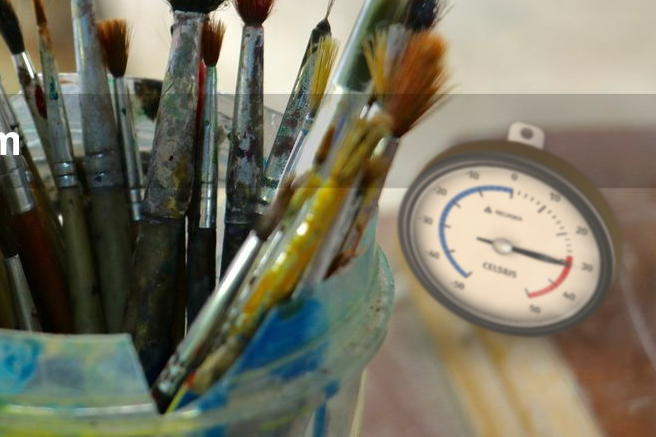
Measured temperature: 30 °C
